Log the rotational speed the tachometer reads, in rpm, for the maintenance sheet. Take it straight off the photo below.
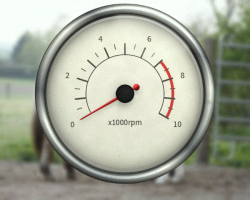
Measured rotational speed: 0 rpm
